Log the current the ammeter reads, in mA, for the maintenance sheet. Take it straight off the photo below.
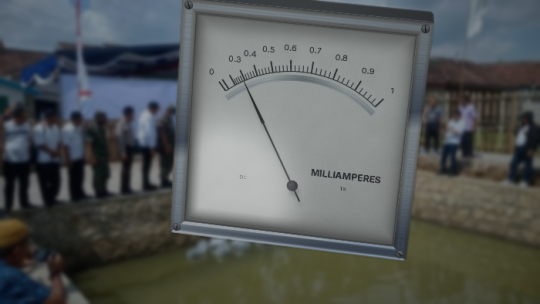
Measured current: 0.3 mA
